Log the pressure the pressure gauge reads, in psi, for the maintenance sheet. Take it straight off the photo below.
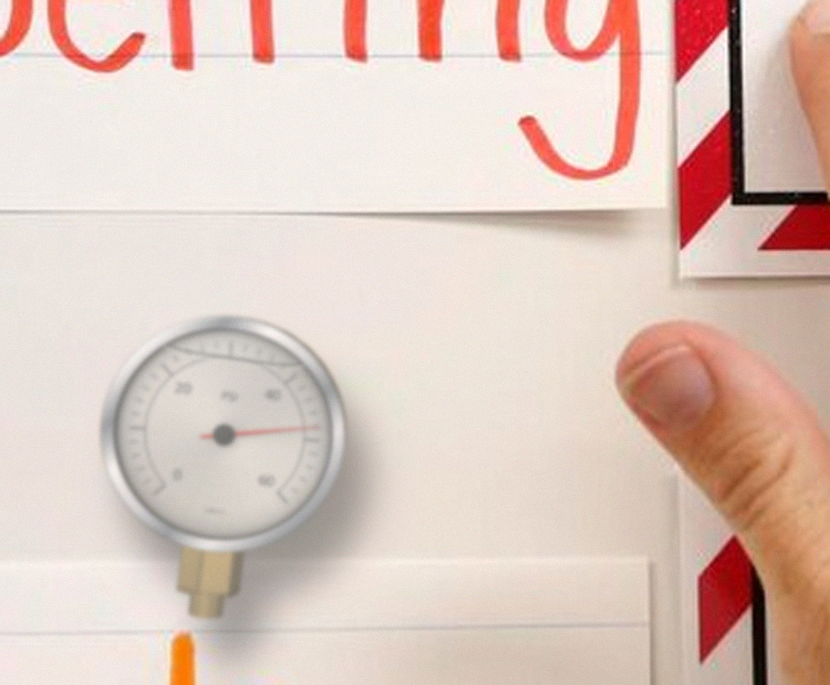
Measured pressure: 48 psi
